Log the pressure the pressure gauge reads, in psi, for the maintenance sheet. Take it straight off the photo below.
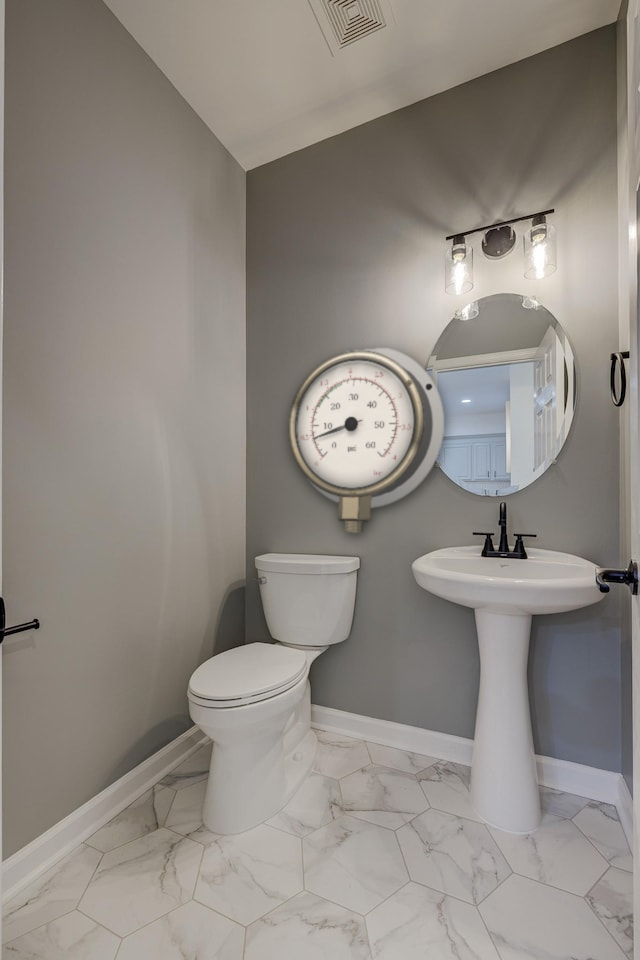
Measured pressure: 6 psi
